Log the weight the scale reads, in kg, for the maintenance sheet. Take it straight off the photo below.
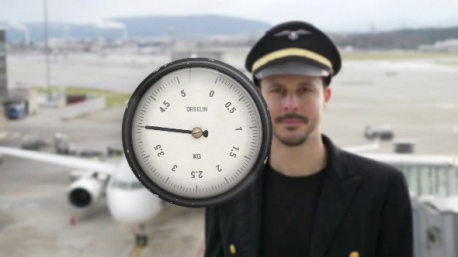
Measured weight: 4 kg
